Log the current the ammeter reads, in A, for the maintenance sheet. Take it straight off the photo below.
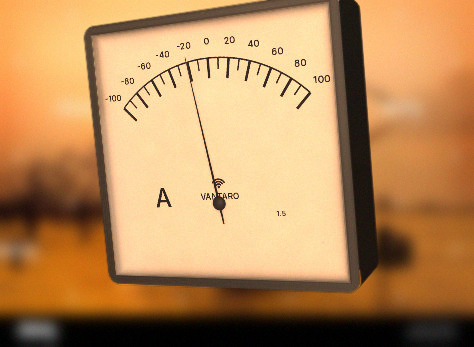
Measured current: -20 A
